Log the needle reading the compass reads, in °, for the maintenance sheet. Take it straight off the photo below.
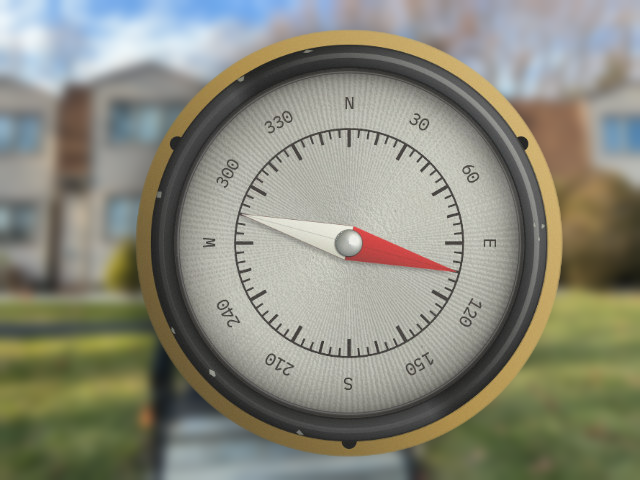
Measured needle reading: 105 °
